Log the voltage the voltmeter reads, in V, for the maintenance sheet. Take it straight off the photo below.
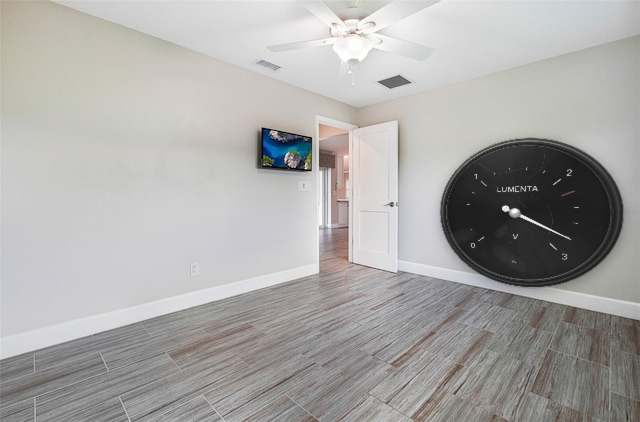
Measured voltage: 2.8 V
